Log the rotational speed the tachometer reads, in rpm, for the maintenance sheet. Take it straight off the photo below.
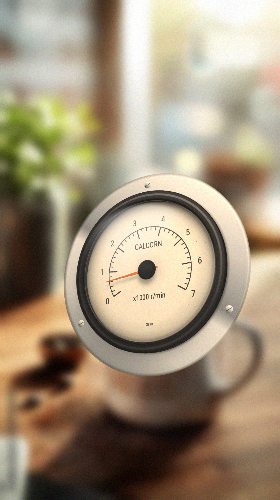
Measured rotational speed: 600 rpm
